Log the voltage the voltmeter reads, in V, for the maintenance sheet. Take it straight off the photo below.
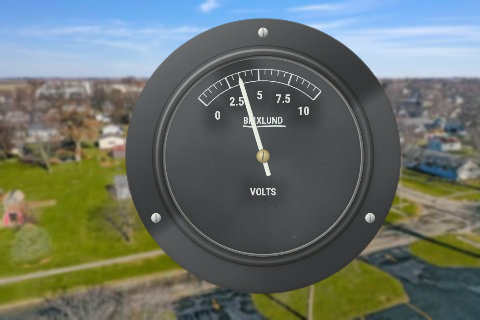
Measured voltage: 3.5 V
